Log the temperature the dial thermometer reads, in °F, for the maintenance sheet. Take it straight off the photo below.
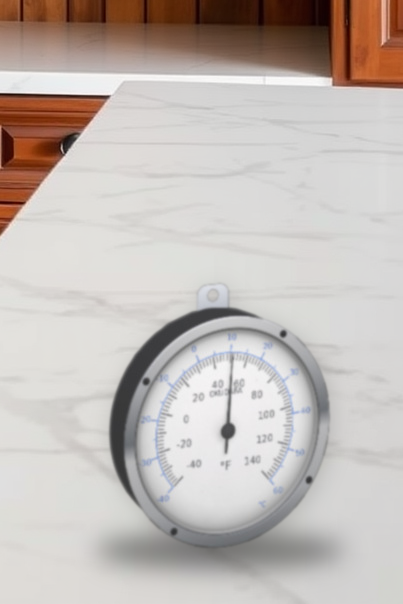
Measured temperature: 50 °F
